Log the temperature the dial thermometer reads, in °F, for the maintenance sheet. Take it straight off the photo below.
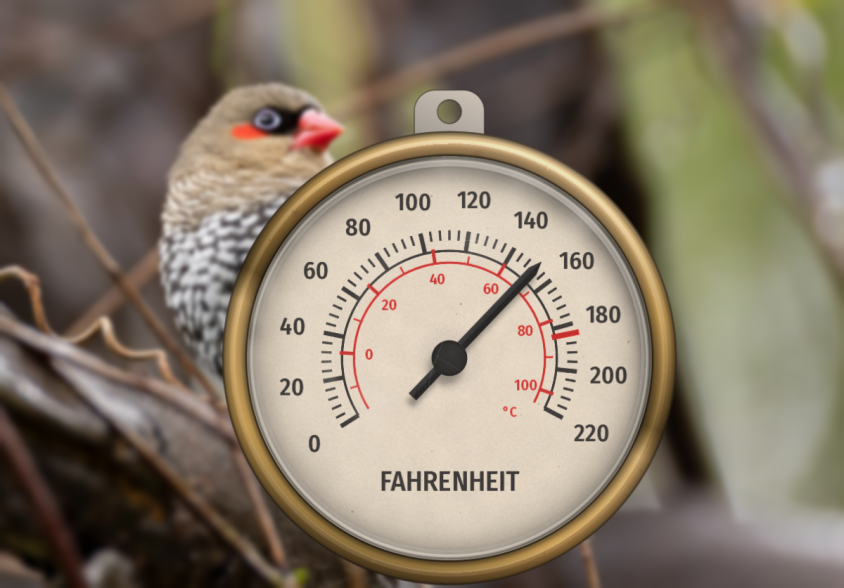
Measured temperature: 152 °F
